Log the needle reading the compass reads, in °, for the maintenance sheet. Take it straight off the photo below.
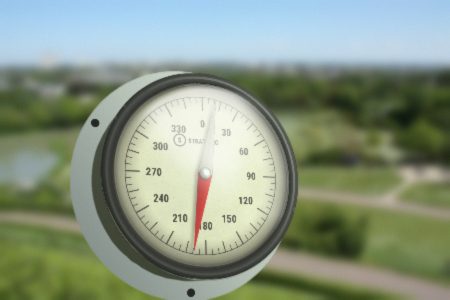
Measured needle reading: 190 °
